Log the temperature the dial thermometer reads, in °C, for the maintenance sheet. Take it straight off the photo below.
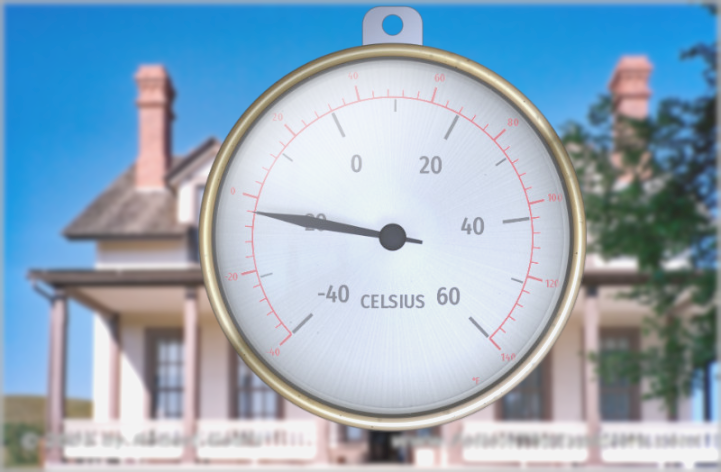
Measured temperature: -20 °C
